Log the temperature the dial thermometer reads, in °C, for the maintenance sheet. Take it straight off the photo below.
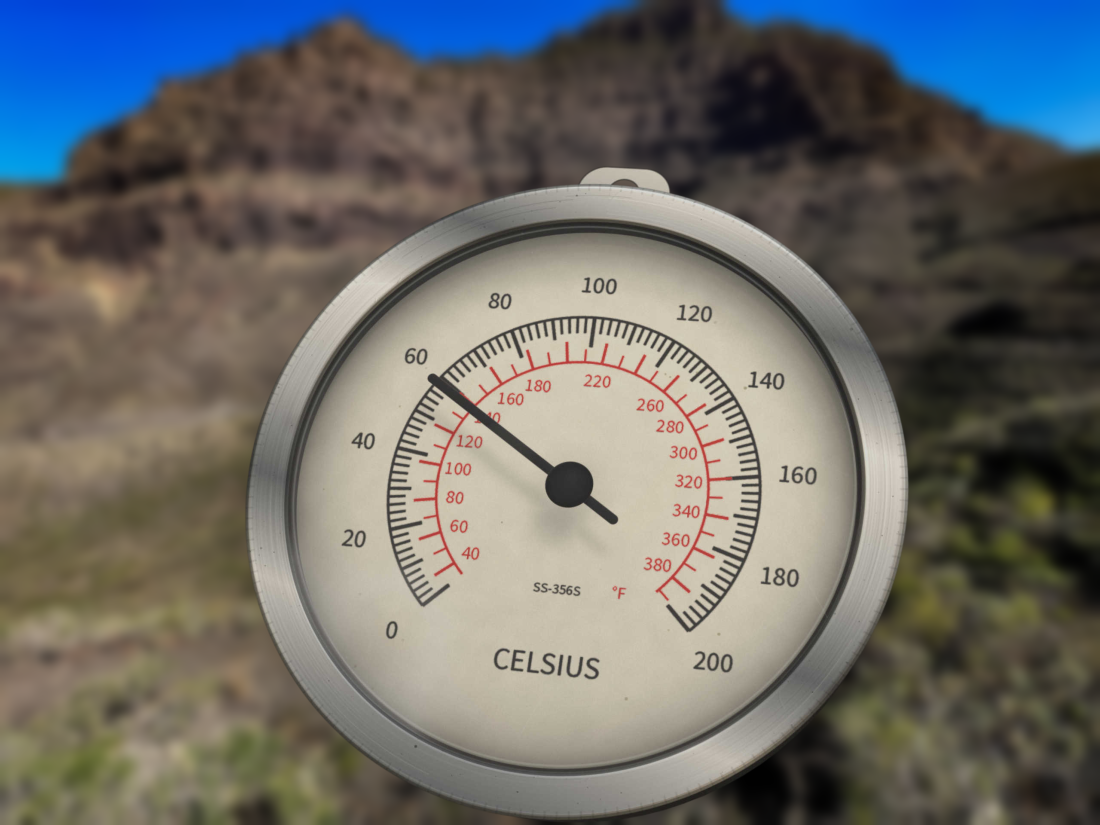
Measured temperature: 58 °C
